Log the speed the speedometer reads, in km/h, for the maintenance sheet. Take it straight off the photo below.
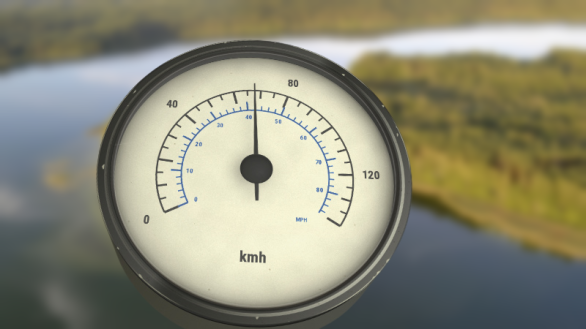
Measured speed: 67.5 km/h
